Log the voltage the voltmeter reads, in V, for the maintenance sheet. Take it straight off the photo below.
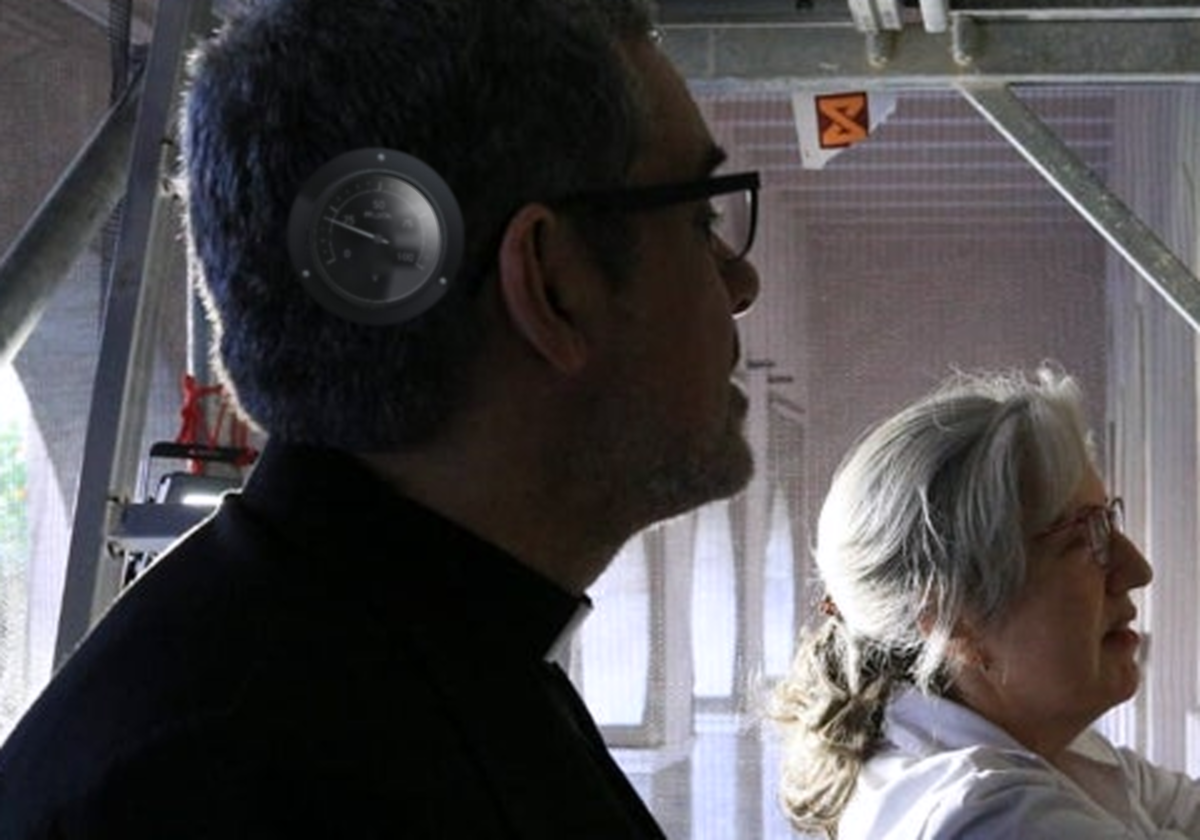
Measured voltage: 20 V
